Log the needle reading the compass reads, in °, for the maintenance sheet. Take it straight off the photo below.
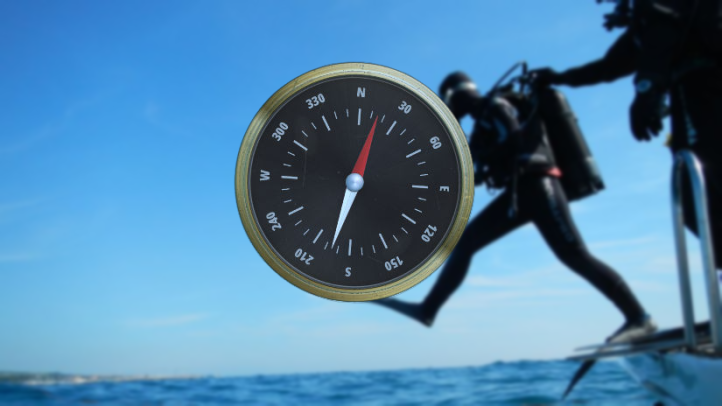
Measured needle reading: 15 °
